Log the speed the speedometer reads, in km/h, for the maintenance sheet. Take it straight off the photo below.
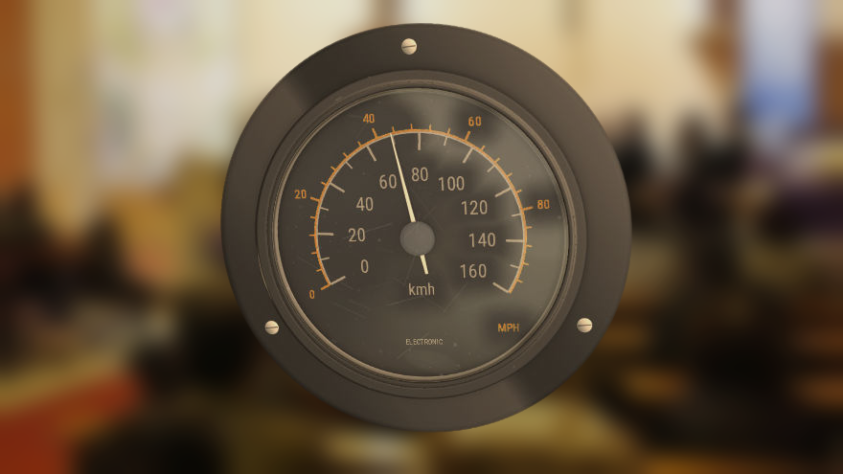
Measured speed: 70 km/h
